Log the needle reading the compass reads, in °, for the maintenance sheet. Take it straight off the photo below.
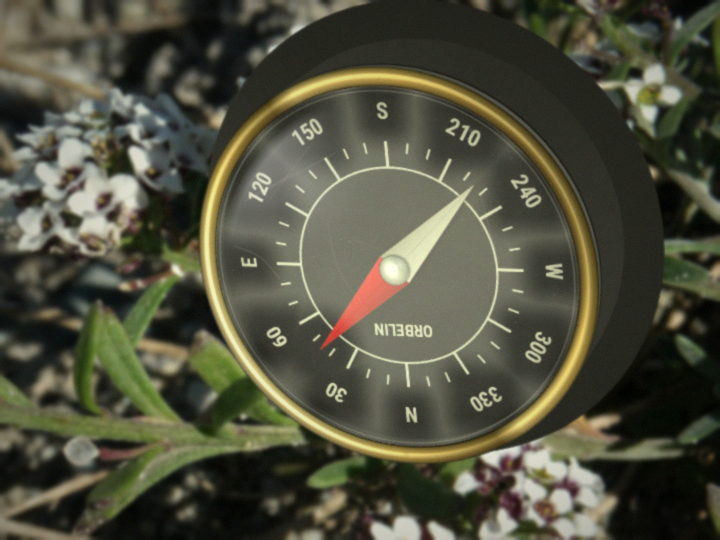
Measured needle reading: 45 °
